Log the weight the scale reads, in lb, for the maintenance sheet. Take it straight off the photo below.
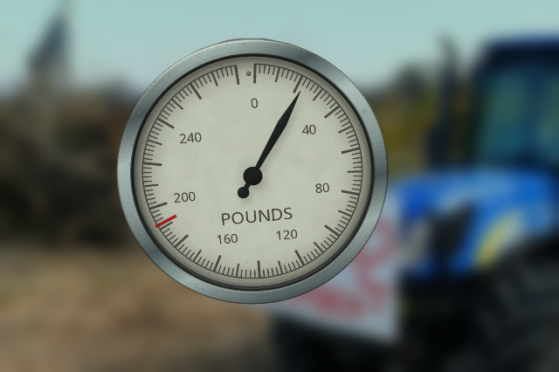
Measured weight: 22 lb
